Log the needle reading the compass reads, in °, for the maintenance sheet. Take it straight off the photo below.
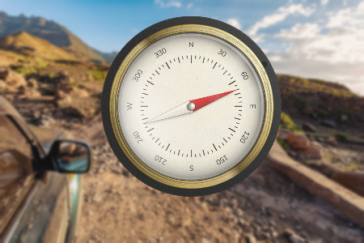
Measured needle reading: 70 °
